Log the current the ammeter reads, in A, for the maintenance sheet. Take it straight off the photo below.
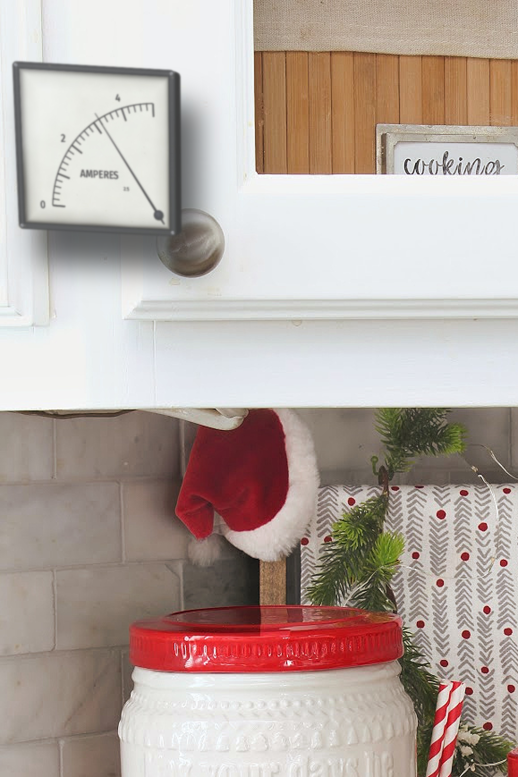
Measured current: 3.2 A
